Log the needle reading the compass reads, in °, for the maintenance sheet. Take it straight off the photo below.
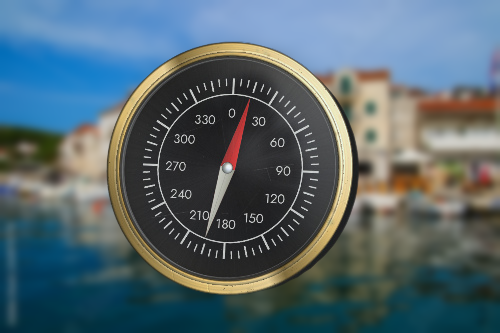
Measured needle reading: 15 °
